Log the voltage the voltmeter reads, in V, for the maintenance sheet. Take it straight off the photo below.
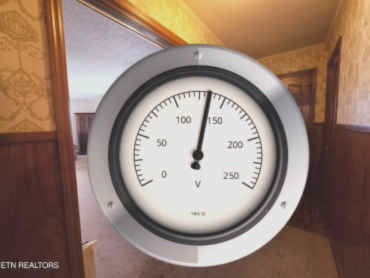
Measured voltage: 135 V
